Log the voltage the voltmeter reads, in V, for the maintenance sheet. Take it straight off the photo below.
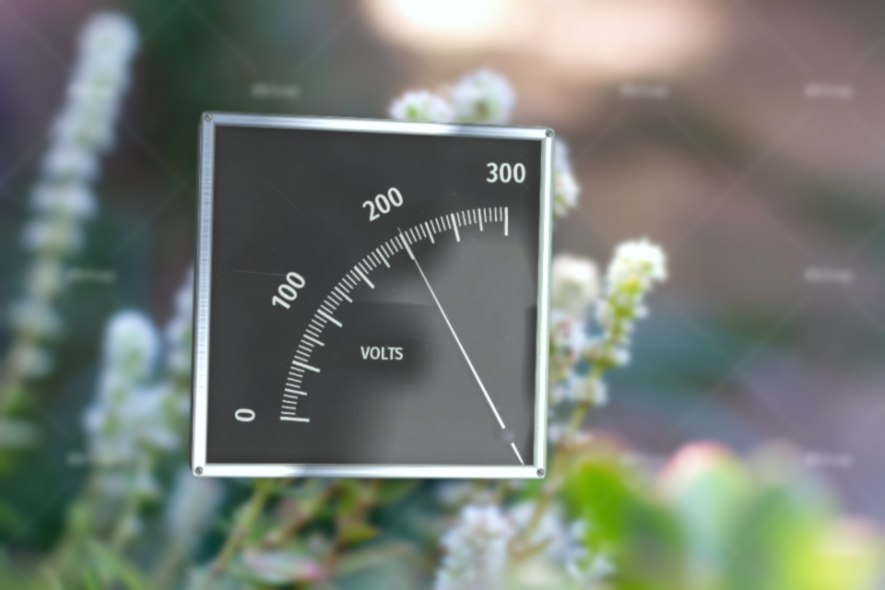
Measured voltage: 200 V
